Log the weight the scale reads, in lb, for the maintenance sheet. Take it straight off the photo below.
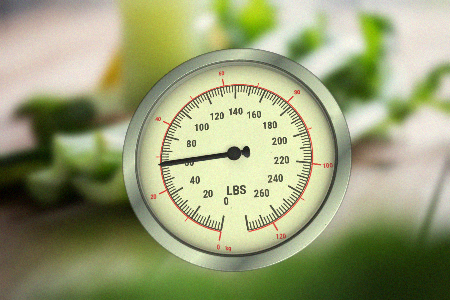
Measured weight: 60 lb
